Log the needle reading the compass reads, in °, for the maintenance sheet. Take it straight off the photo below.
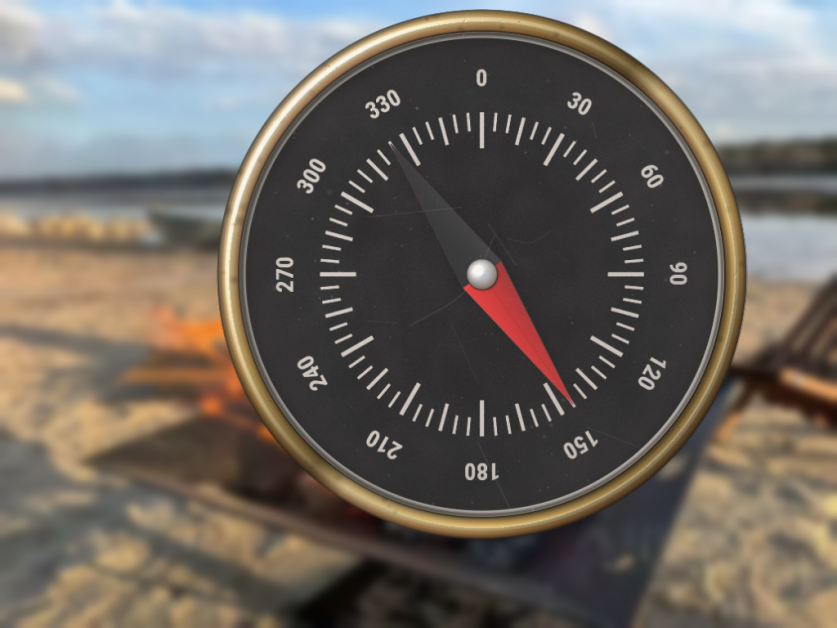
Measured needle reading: 145 °
